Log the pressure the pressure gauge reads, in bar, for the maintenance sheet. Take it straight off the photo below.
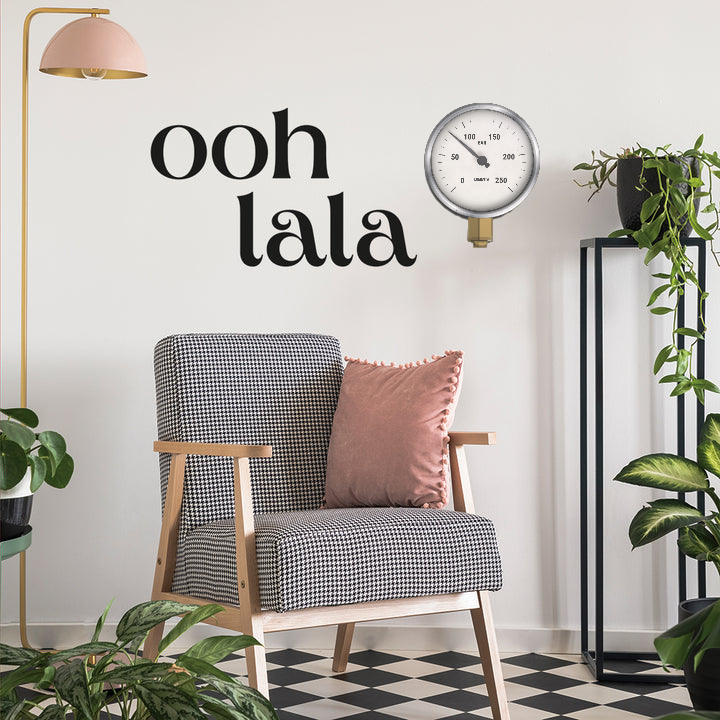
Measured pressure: 80 bar
